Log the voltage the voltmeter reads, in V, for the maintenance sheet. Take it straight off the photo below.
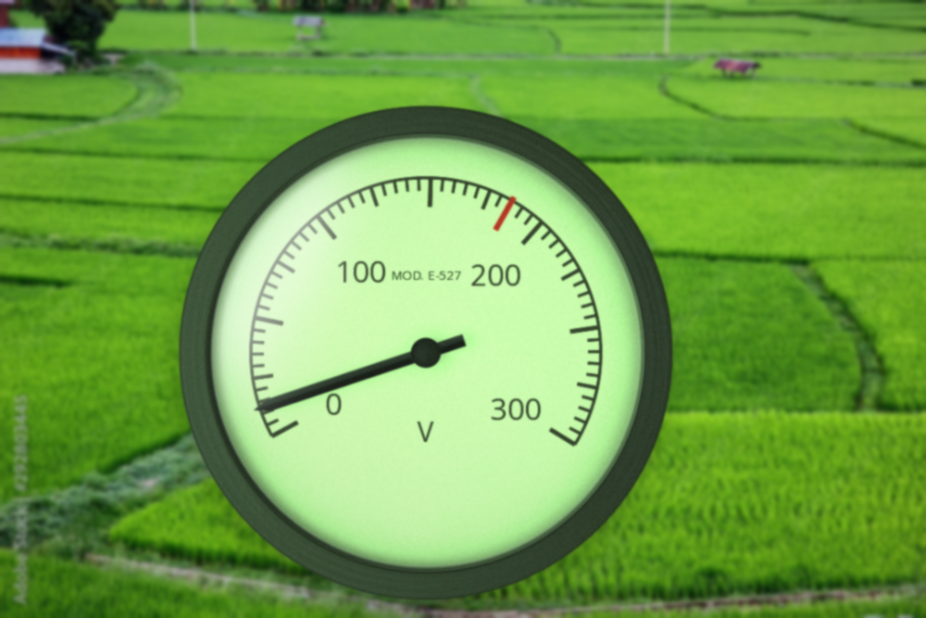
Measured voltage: 12.5 V
